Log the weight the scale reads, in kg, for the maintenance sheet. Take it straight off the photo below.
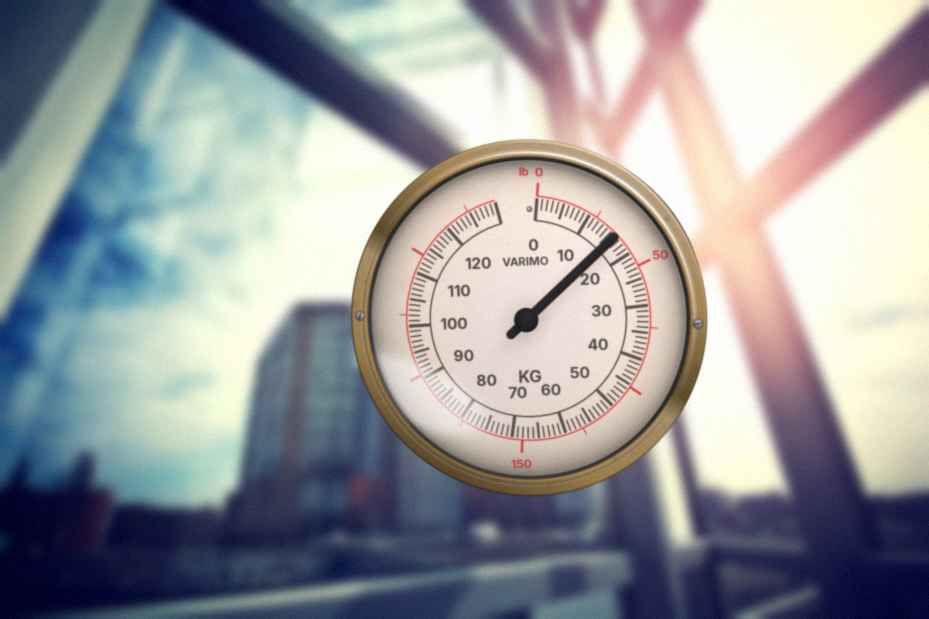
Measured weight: 16 kg
